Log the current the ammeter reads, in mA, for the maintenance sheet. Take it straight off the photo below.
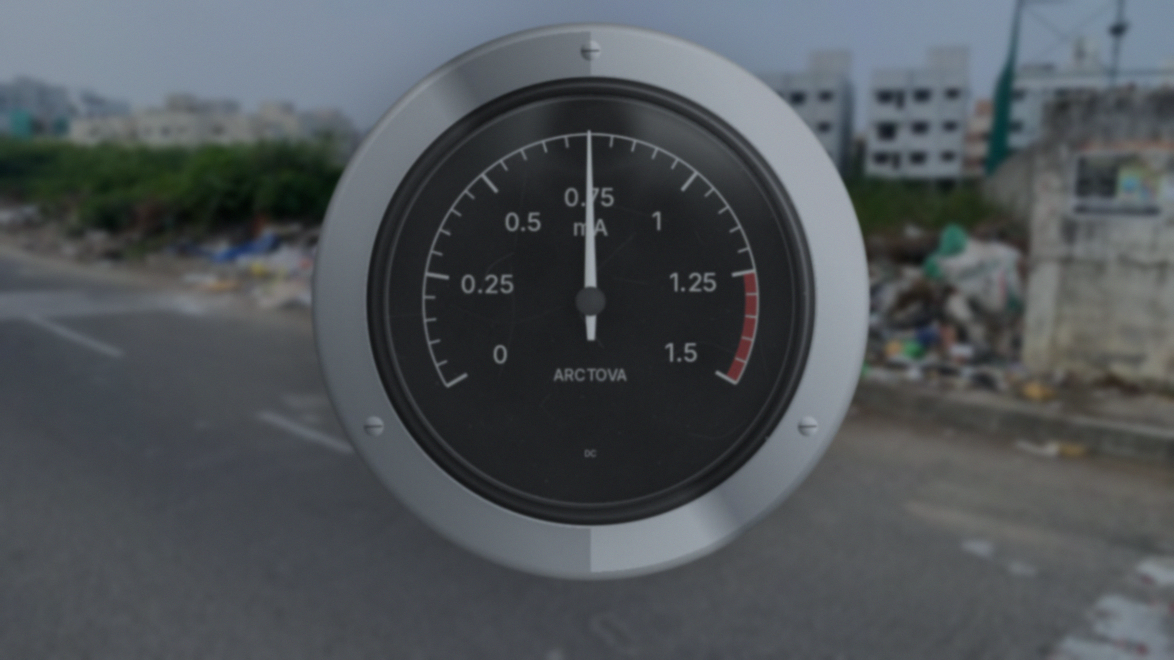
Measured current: 0.75 mA
